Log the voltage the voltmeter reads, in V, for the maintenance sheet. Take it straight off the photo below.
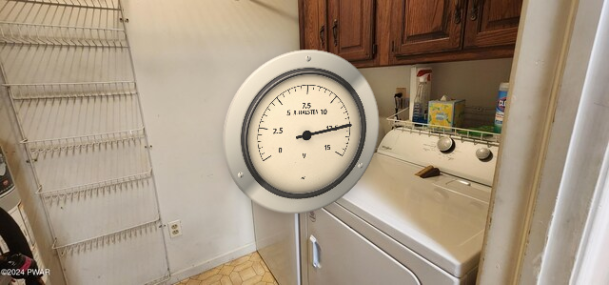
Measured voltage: 12.5 V
